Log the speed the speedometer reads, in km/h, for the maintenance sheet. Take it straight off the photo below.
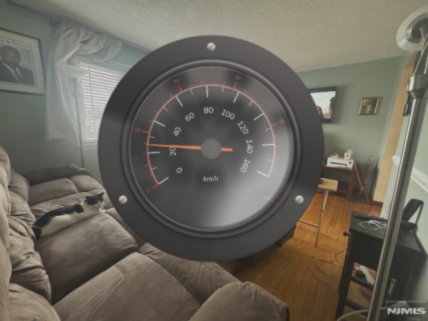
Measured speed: 25 km/h
